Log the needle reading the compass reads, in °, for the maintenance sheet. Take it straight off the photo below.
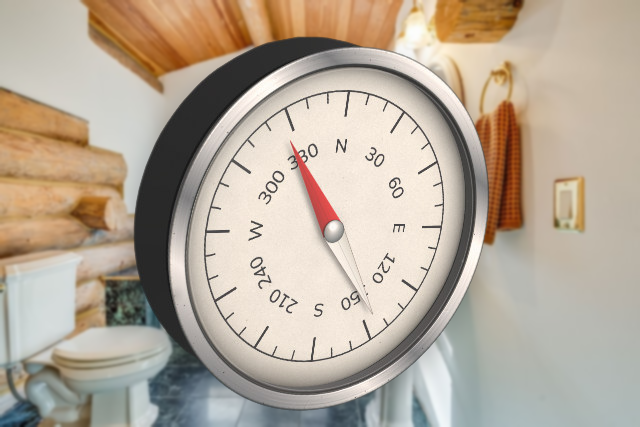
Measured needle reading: 325 °
